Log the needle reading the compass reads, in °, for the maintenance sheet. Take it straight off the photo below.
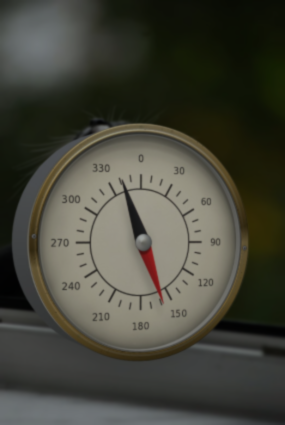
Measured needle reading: 160 °
